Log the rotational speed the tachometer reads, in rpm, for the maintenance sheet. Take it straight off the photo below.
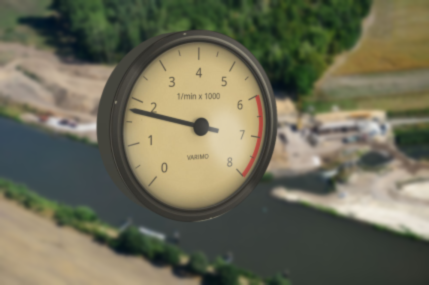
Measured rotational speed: 1750 rpm
